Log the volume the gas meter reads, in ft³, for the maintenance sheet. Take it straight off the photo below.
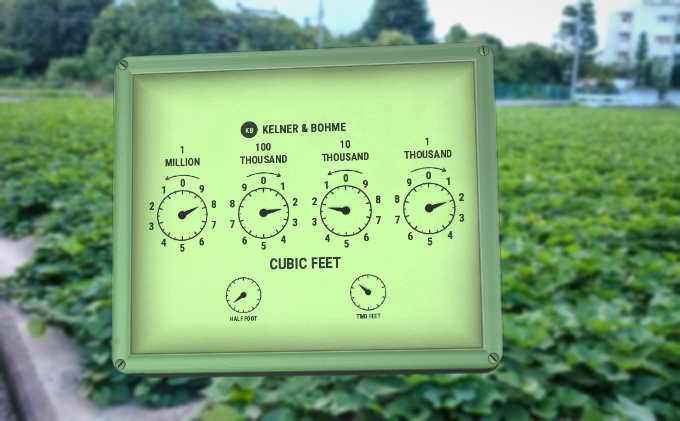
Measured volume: 822200 ft³
